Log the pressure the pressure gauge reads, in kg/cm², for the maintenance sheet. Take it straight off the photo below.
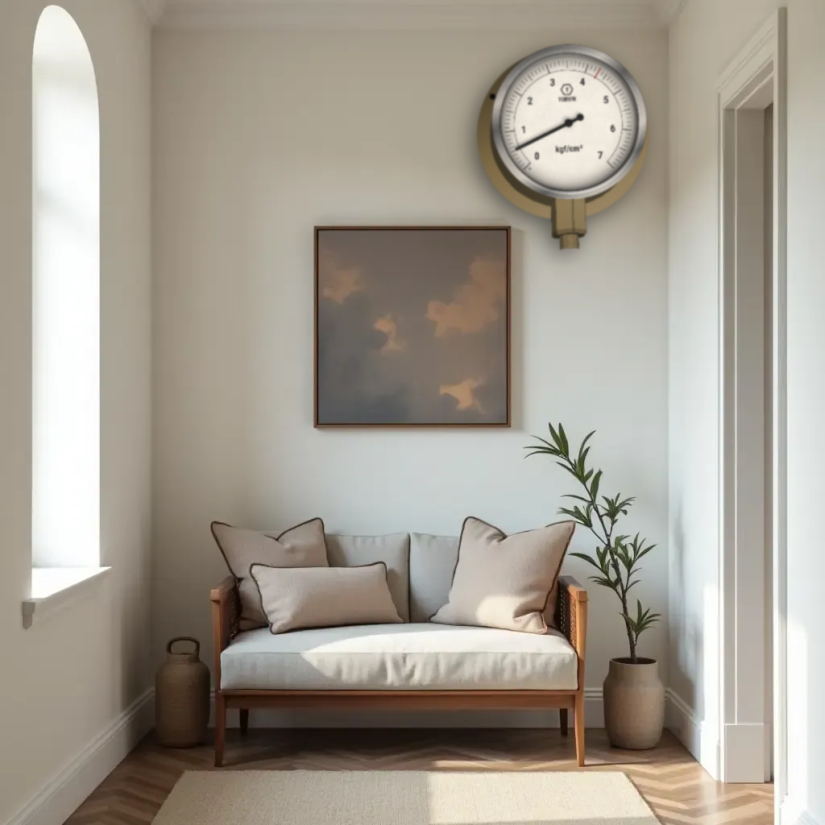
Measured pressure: 0.5 kg/cm²
